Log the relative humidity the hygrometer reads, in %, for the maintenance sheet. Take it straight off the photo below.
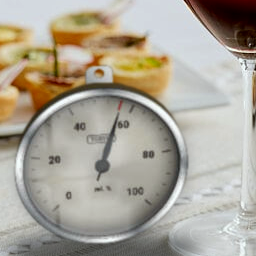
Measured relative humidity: 56 %
